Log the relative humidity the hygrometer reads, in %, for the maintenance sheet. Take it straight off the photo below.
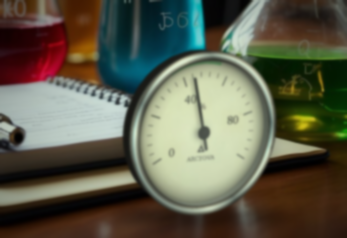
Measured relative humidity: 44 %
